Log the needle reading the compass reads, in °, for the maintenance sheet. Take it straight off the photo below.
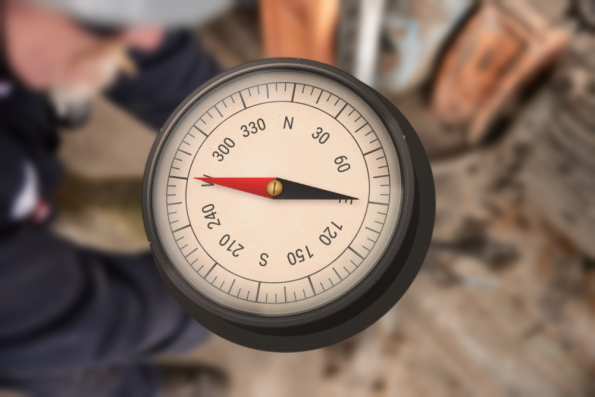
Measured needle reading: 270 °
